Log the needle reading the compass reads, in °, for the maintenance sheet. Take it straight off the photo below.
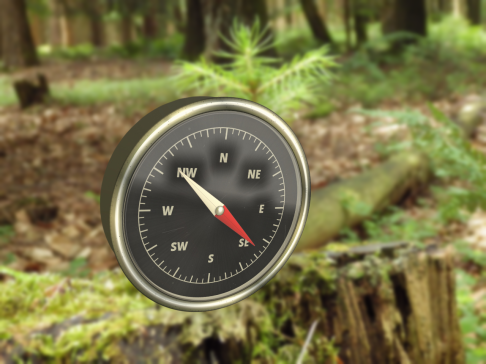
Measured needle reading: 130 °
